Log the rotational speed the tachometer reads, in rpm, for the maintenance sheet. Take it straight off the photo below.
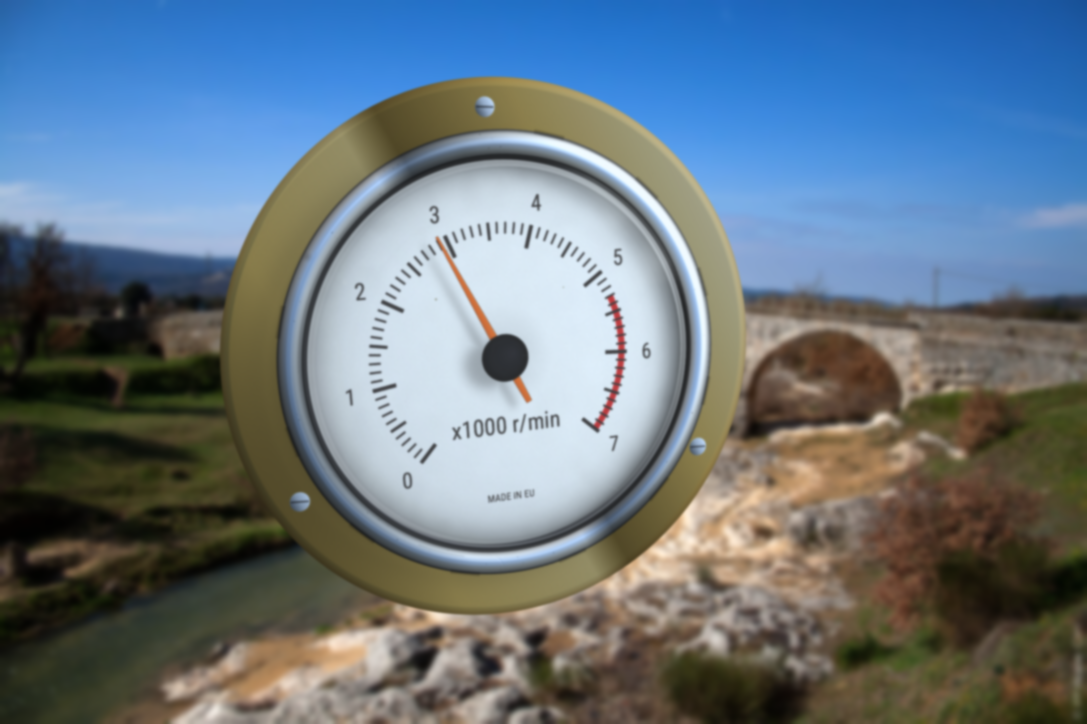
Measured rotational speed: 2900 rpm
